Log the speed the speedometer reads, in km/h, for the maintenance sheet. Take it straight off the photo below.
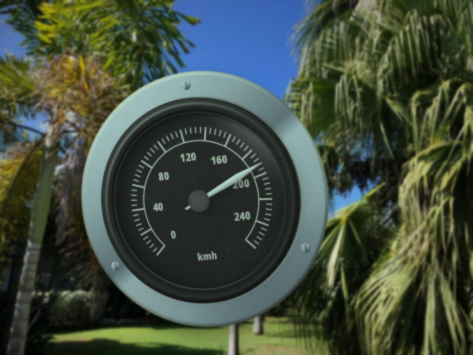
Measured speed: 192 km/h
